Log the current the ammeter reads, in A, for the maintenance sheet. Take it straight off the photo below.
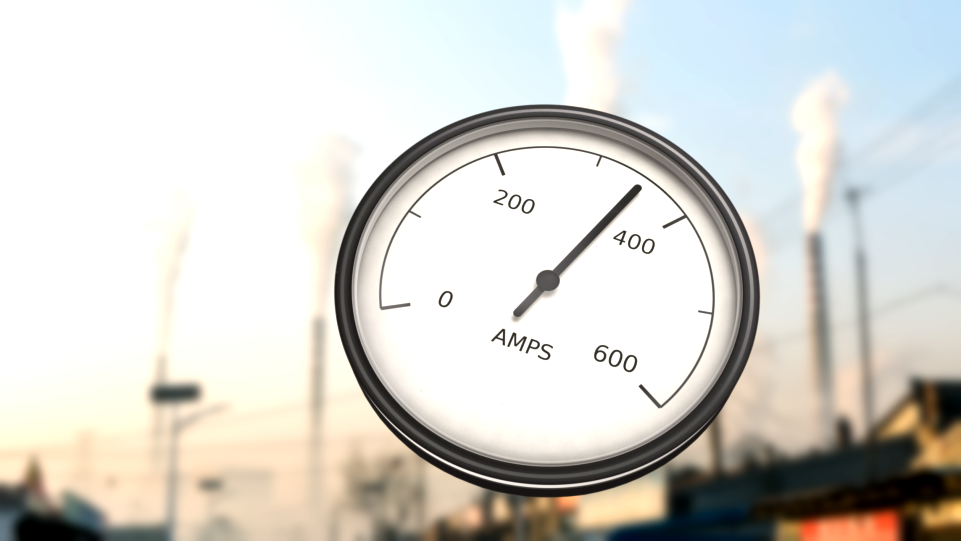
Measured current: 350 A
